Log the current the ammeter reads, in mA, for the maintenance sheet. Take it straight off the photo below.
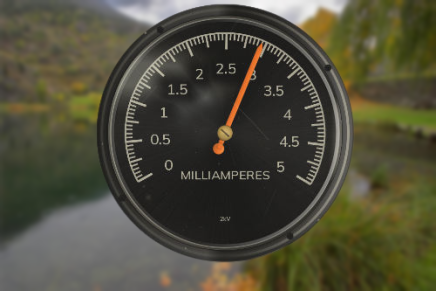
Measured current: 2.95 mA
